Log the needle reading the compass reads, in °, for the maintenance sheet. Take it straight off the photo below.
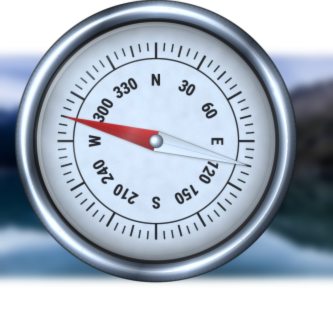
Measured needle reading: 285 °
